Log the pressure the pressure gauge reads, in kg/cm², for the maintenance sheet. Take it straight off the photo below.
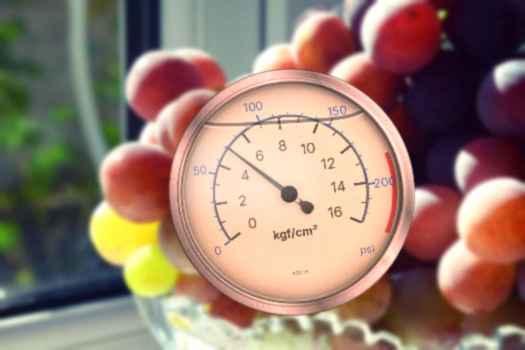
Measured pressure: 5 kg/cm²
